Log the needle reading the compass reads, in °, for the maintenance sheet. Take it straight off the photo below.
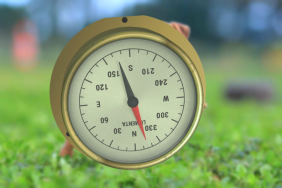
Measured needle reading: 345 °
